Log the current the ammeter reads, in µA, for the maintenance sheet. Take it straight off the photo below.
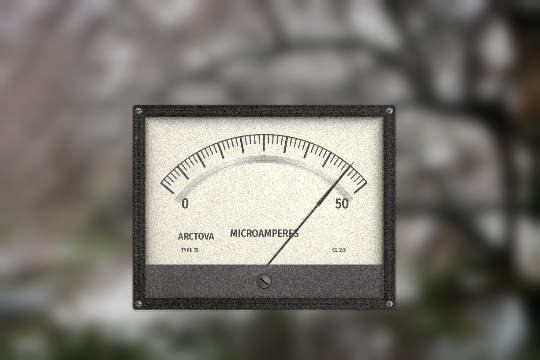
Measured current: 45 µA
